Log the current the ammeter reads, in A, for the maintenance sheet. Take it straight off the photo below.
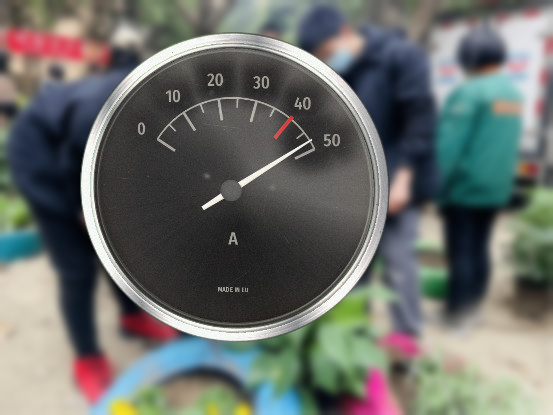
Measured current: 47.5 A
